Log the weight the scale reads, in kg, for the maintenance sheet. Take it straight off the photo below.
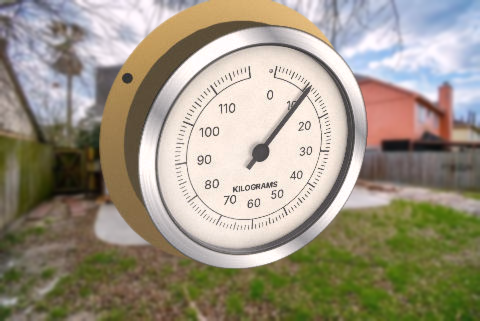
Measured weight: 10 kg
